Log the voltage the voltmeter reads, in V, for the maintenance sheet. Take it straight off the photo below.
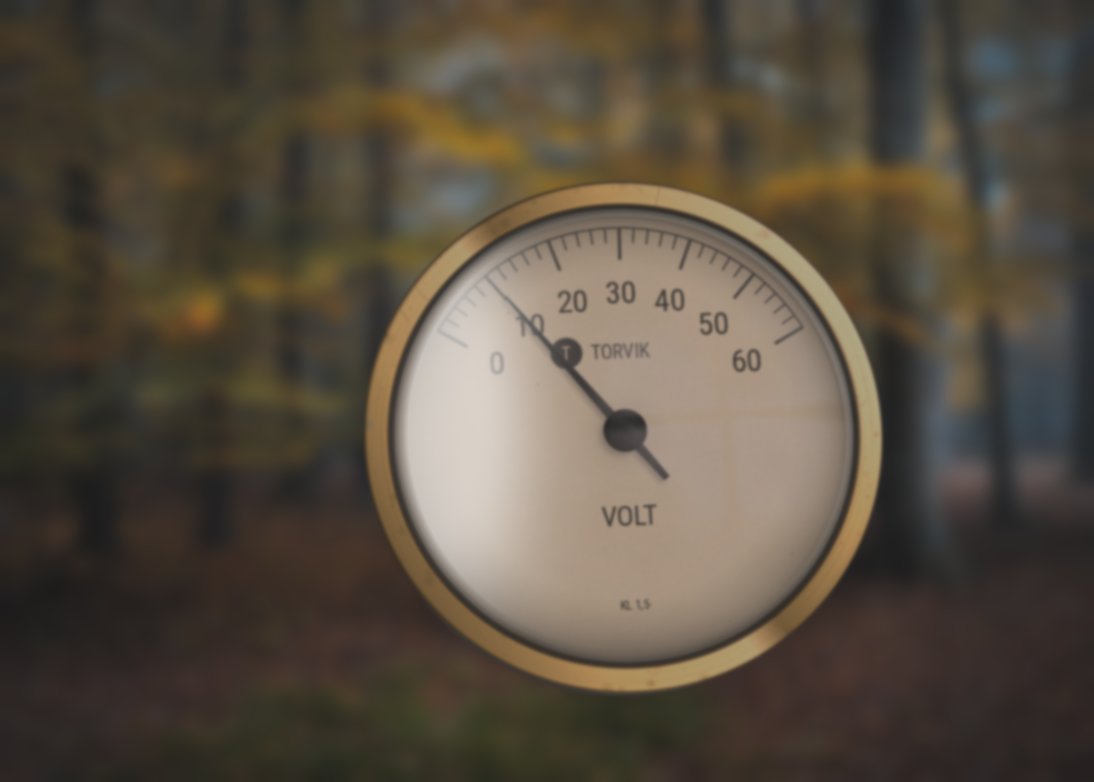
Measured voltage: 10 V
